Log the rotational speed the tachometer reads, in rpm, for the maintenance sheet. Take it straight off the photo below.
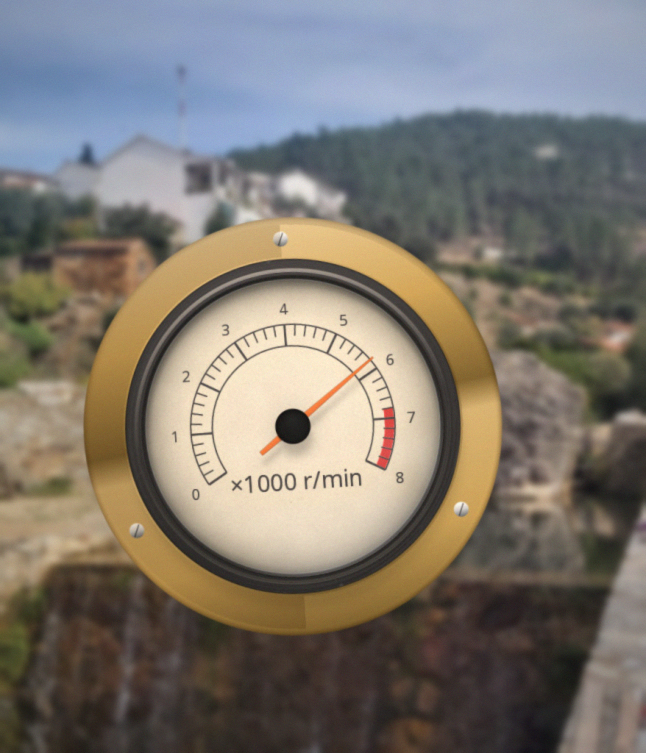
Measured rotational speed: 5800 rpm
